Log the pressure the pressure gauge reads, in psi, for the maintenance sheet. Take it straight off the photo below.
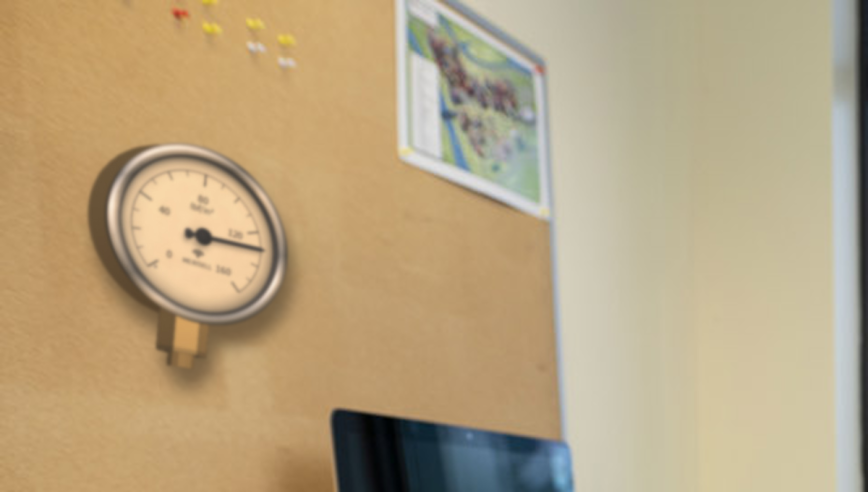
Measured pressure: 130 psi
